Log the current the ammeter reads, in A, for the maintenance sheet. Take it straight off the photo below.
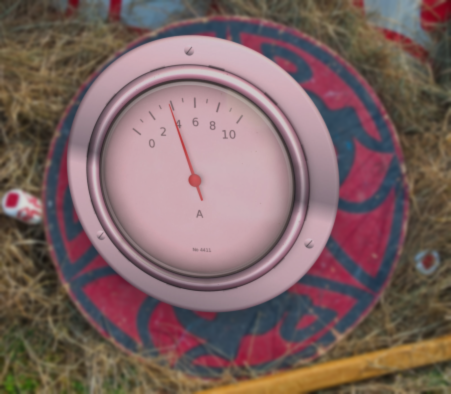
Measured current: 4 A
